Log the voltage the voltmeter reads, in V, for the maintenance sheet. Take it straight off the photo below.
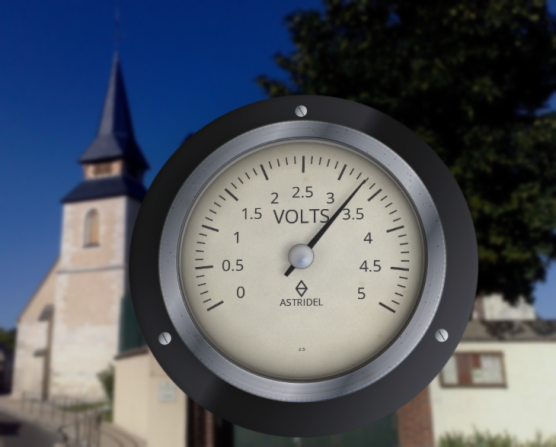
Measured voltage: 3.3 V
